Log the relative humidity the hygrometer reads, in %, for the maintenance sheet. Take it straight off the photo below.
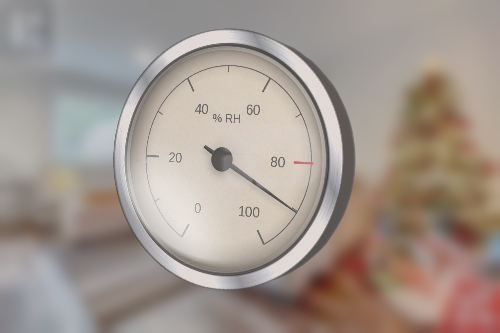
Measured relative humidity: 90 %
